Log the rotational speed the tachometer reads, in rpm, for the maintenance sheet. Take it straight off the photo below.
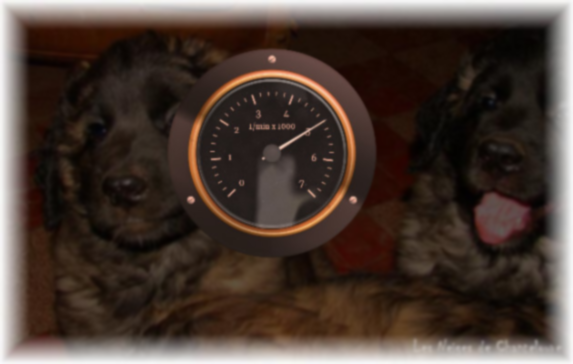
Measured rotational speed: 5000 rpm
